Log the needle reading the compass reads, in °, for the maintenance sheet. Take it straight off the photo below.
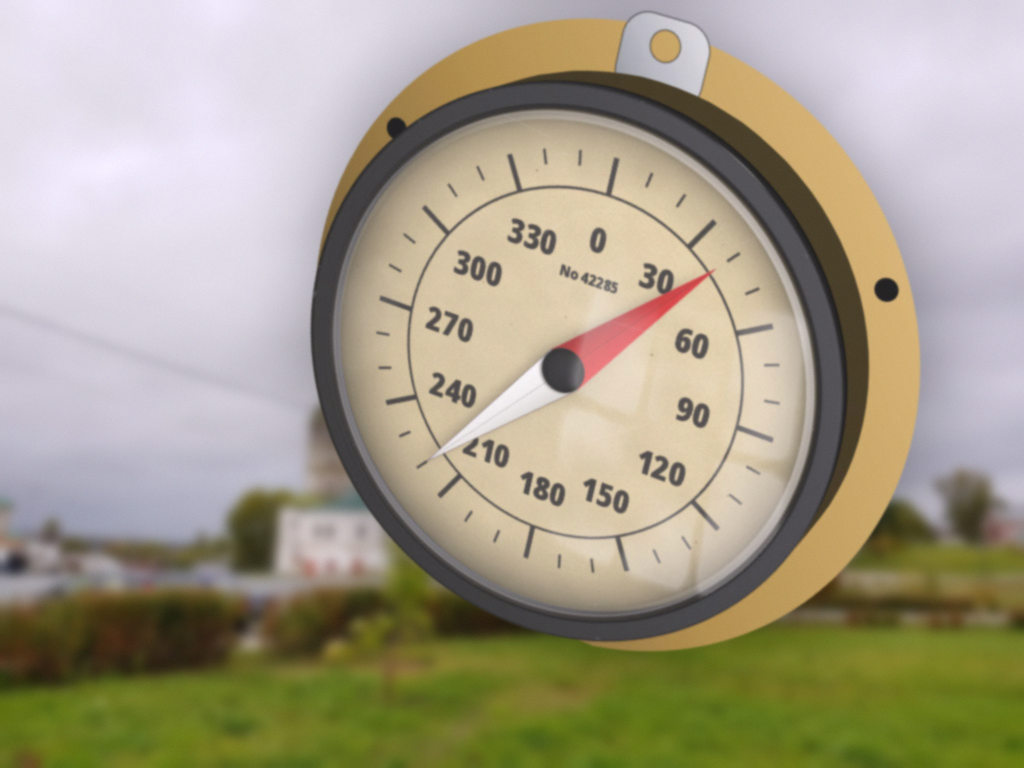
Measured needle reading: 40 °
